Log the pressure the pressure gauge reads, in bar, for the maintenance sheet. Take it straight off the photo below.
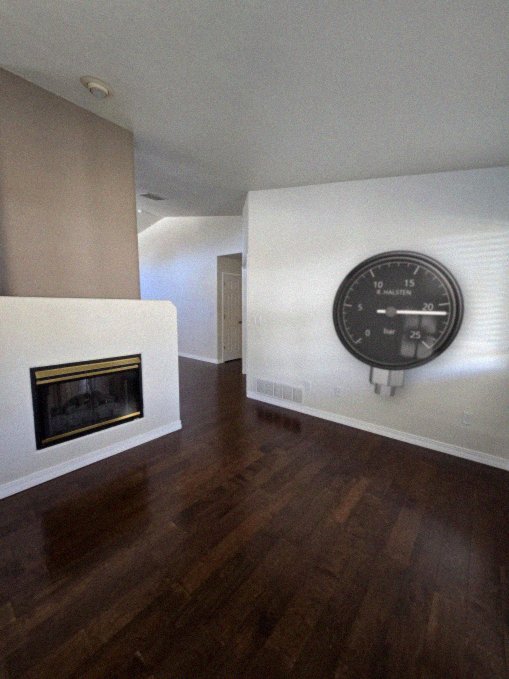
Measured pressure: 21 bar
